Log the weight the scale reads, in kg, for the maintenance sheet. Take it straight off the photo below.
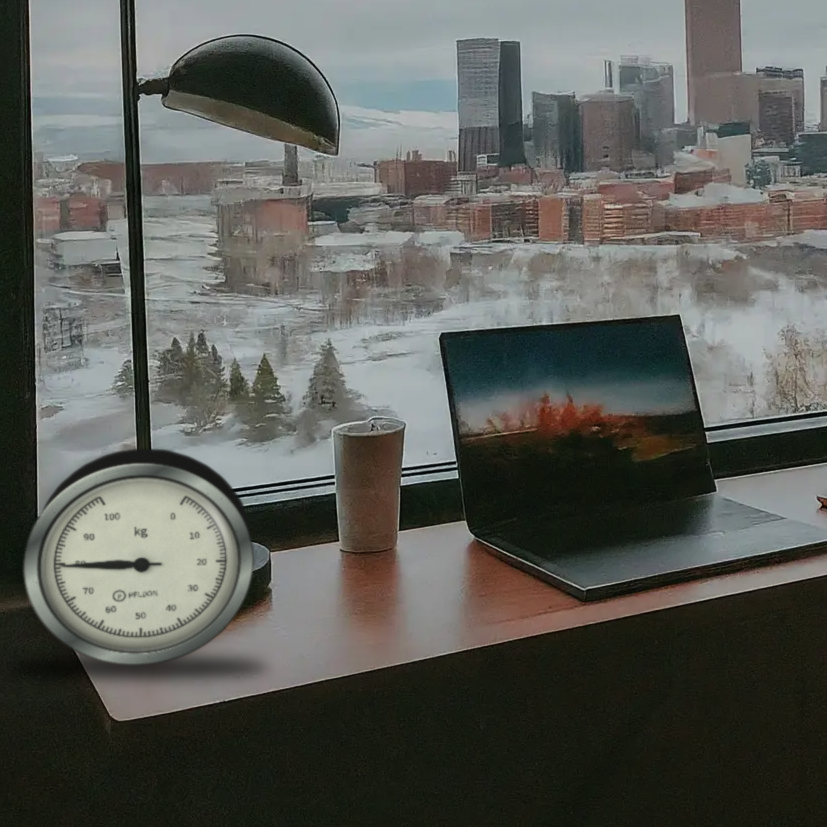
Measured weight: 80 kg
